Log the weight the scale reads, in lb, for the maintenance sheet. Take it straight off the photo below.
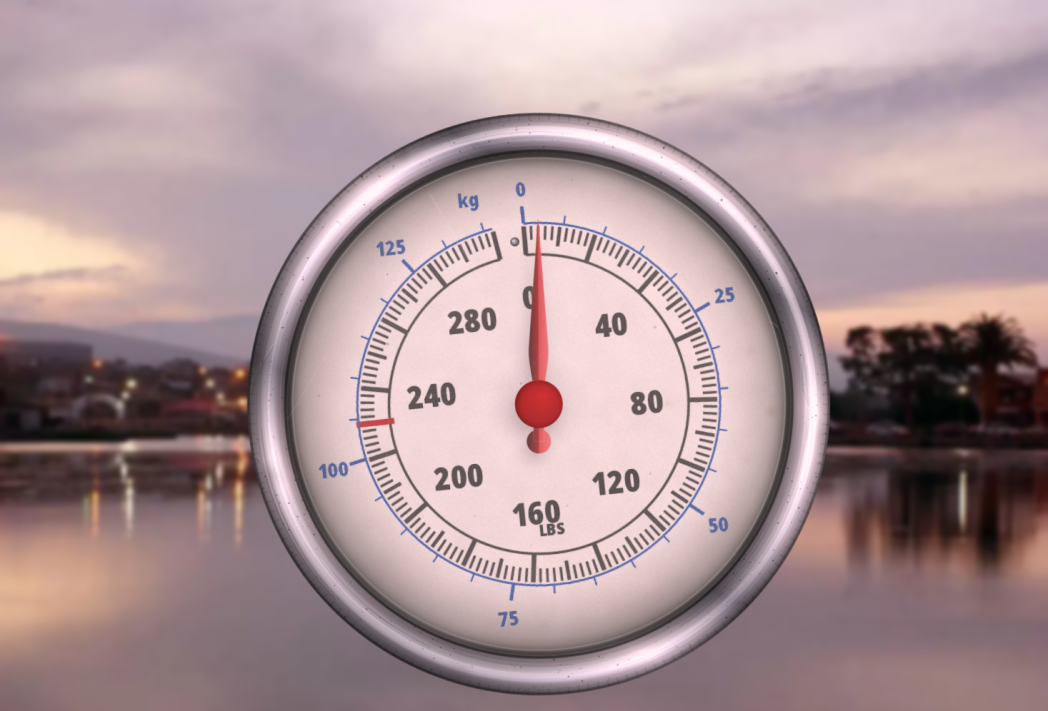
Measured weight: 4 lb
